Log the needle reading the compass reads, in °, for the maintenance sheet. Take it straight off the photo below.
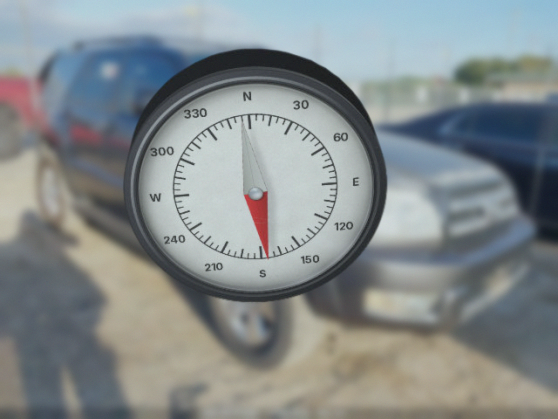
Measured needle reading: 175 °
